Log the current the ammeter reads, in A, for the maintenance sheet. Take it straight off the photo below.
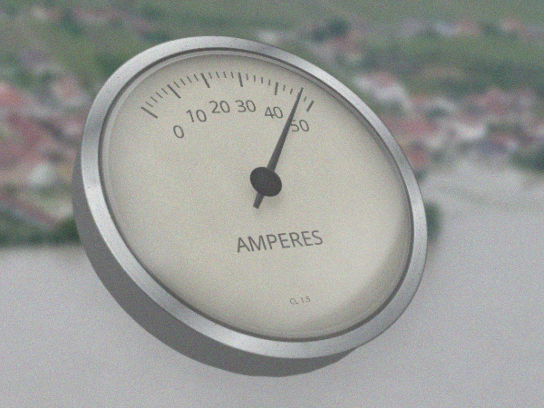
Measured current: 46 A
